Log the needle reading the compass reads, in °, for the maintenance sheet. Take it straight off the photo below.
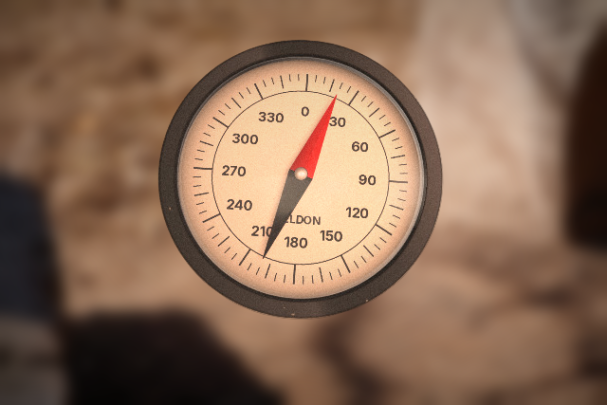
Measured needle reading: 20 °
